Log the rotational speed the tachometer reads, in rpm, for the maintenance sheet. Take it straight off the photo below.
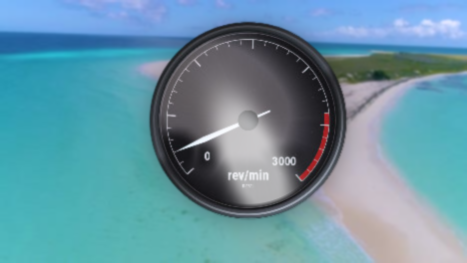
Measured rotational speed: 200 rpm
